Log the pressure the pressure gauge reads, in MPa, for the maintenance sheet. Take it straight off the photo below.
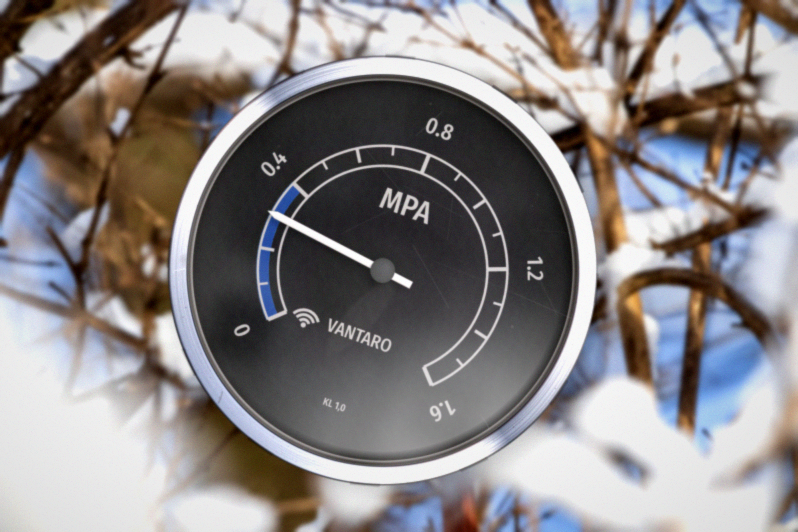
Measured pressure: 0.3 MPa
